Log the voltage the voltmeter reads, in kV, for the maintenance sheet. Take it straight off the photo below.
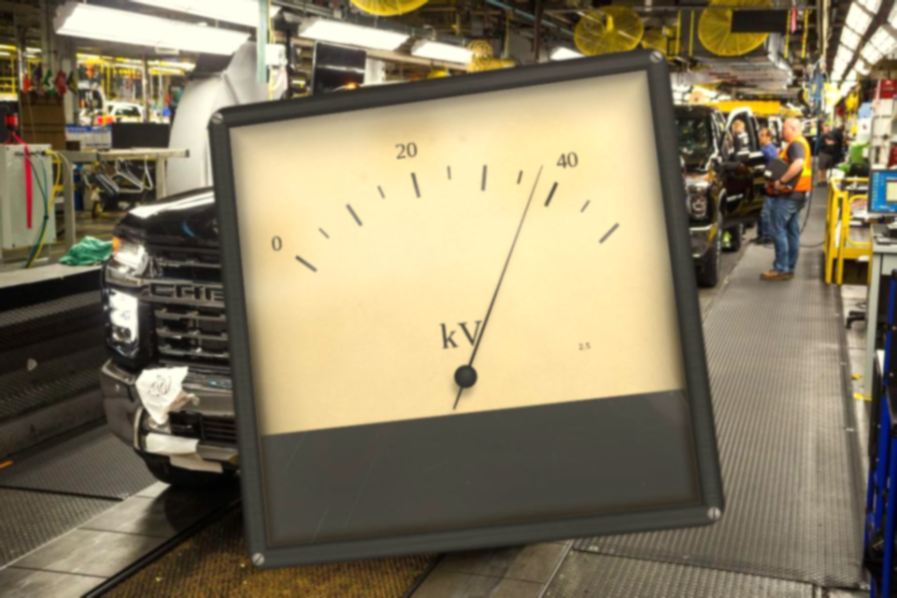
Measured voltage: 37.5 kV
